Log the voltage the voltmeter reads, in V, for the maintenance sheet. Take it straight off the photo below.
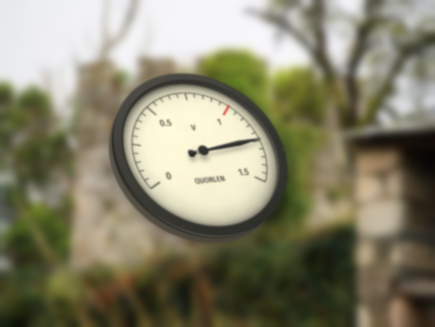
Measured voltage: 1.25 V
